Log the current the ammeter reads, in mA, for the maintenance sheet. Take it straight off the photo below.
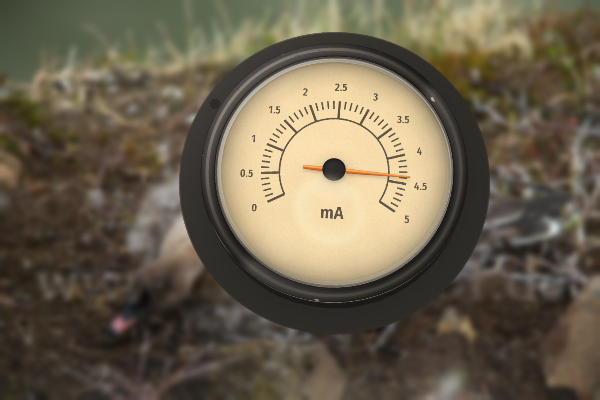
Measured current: 4.4 mA
